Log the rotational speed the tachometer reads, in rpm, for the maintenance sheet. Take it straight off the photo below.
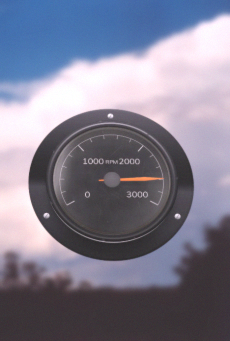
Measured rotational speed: 2600 rpm
